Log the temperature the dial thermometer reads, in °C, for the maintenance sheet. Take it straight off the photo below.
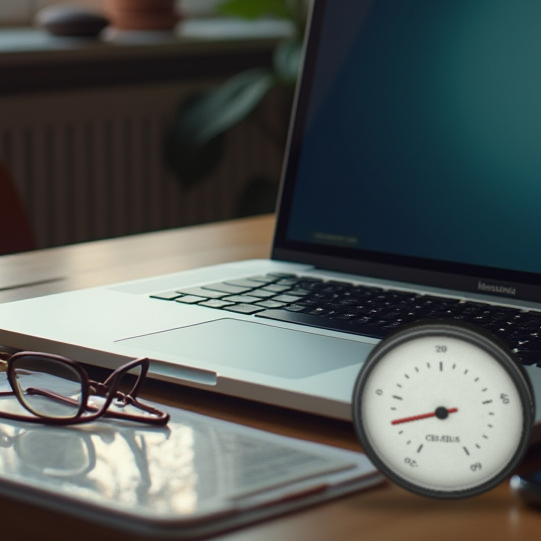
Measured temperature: -8 °C
